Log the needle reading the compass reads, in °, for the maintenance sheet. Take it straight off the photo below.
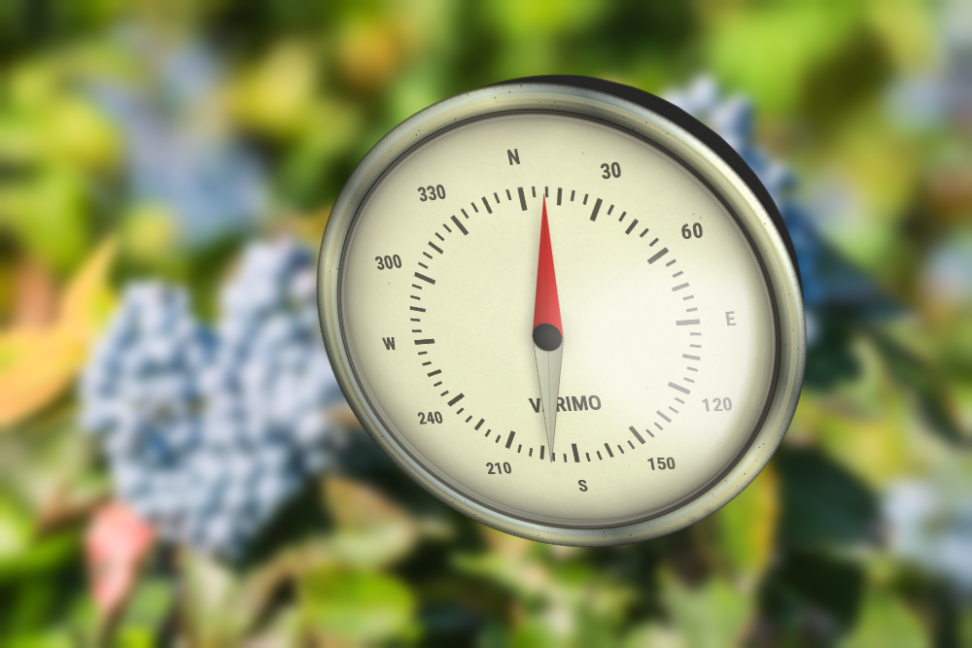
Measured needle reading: 10 °
